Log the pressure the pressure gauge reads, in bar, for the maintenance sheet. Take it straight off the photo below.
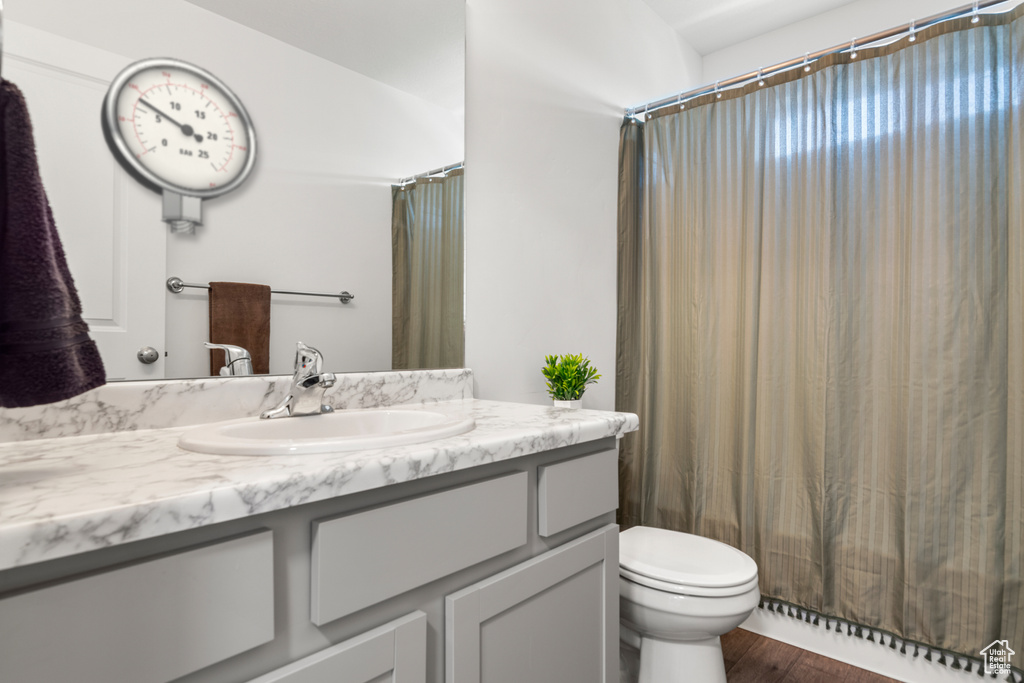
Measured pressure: 6 bar
